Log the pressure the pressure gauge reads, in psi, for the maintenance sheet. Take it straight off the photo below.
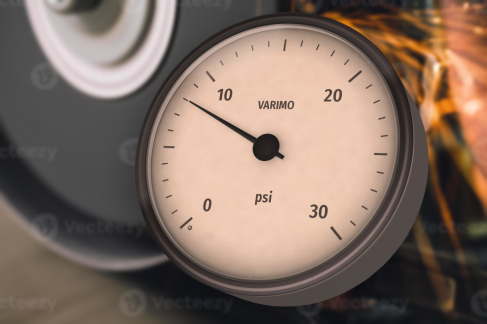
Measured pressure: 8 psi
